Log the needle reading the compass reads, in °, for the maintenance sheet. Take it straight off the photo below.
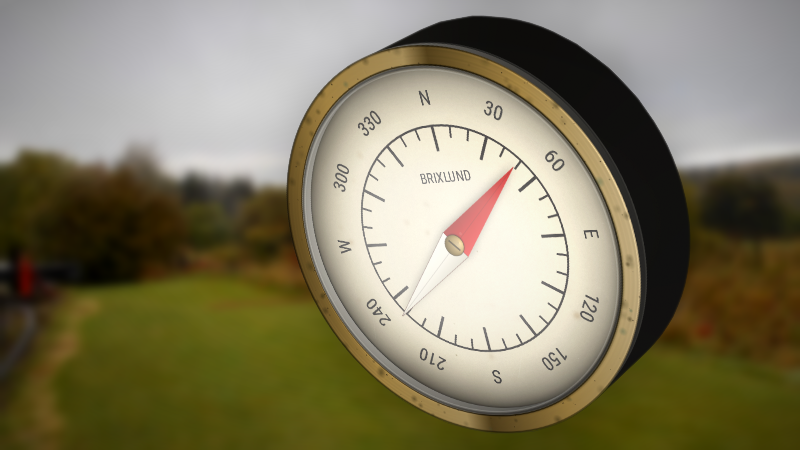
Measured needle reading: 50 °
